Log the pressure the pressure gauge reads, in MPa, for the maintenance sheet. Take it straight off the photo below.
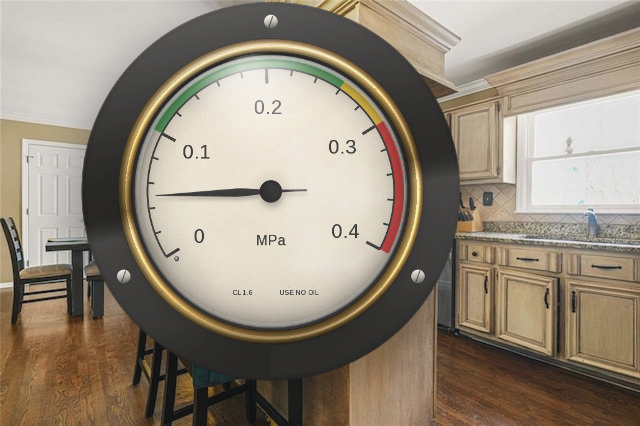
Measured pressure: 0.05 MPa
